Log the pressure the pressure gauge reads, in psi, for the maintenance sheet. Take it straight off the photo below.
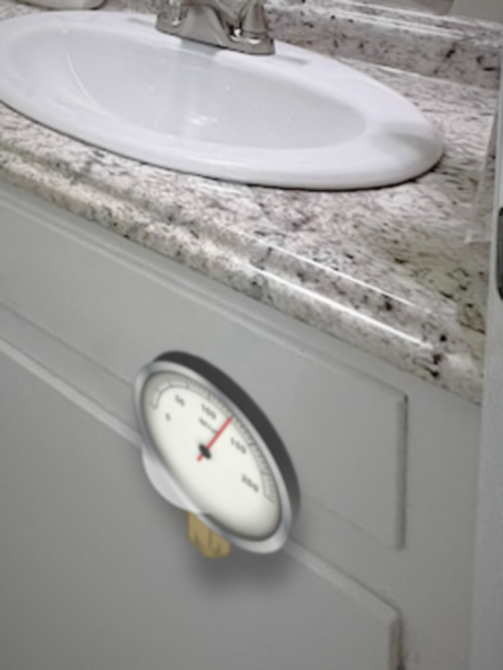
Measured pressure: 125 psi
